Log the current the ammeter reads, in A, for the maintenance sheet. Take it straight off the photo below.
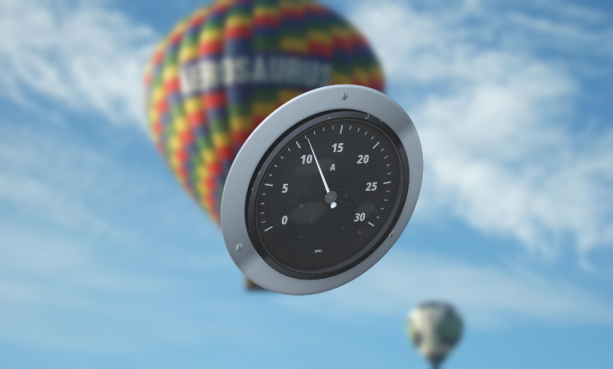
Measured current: 11 A
